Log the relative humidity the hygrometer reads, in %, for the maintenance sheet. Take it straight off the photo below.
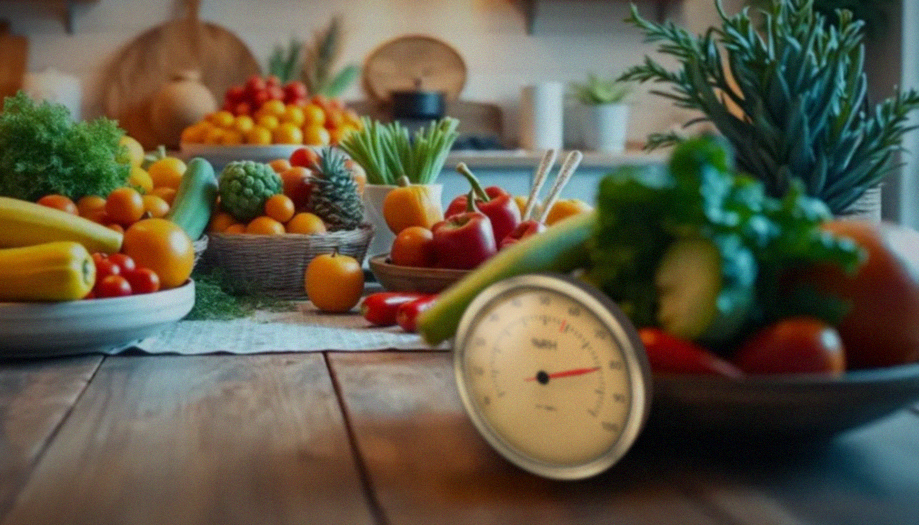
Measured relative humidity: 80 %
